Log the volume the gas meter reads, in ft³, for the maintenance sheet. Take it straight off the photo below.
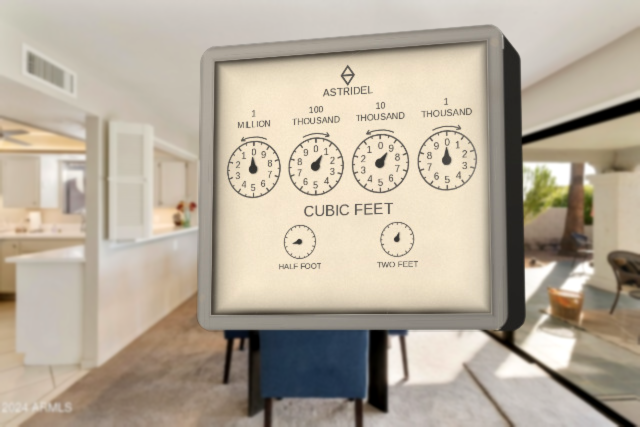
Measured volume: 9000 ft³
